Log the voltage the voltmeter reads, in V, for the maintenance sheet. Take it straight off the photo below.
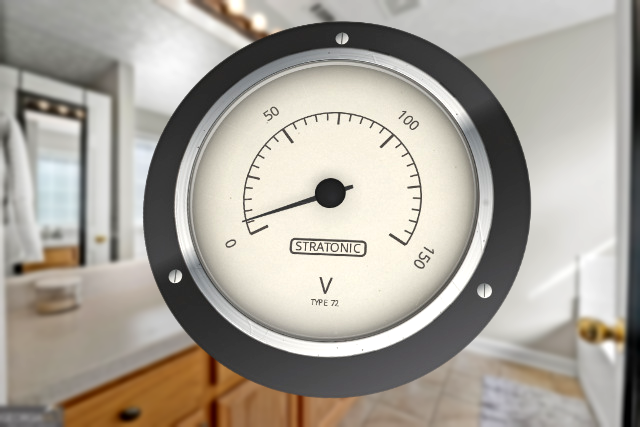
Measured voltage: 5 V
